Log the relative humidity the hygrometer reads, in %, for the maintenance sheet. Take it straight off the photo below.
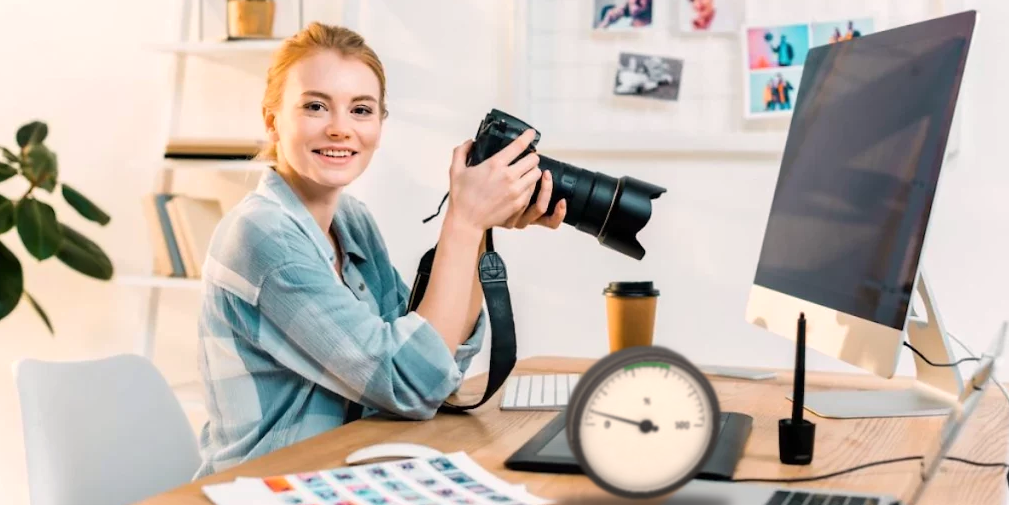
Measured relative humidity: 8 %
